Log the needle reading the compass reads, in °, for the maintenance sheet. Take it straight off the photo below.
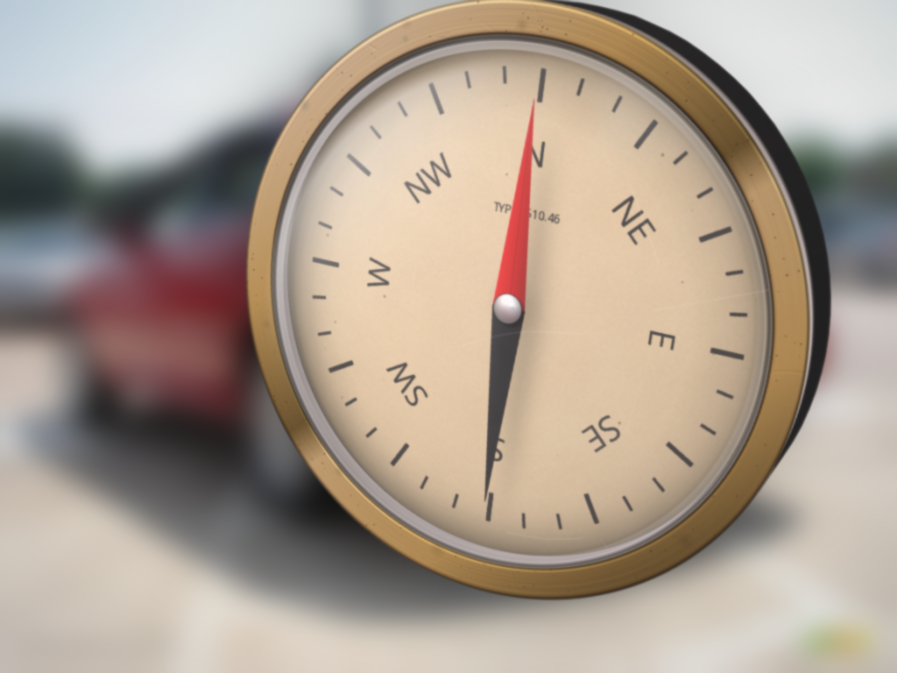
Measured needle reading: 0 °
